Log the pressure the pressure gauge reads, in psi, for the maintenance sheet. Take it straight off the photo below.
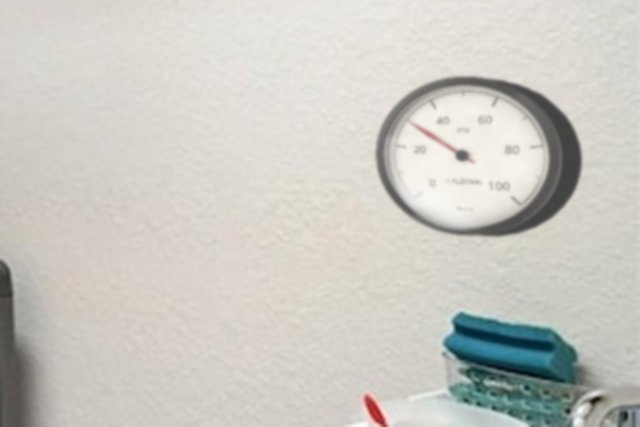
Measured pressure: 30 psi
